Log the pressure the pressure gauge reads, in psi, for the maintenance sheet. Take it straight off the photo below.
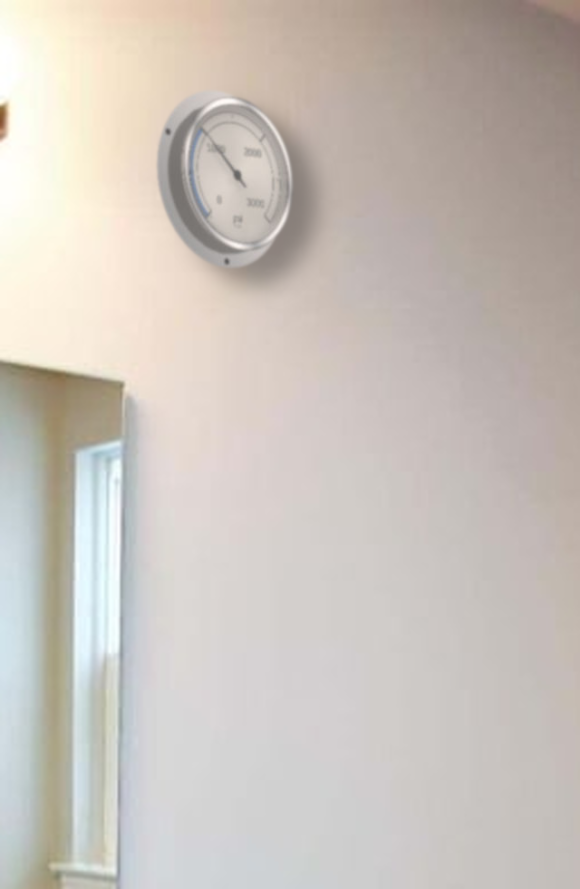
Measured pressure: 1000 psi
